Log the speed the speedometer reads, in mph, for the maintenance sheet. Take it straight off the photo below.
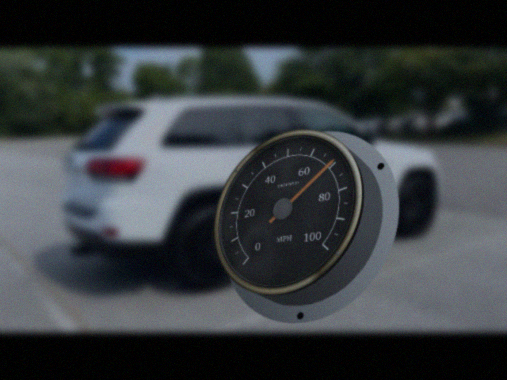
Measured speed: 70 mph
